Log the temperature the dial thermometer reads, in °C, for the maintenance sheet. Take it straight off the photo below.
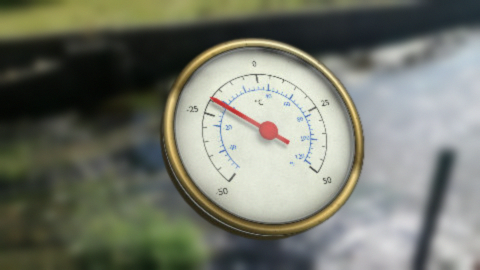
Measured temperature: -20 °C
